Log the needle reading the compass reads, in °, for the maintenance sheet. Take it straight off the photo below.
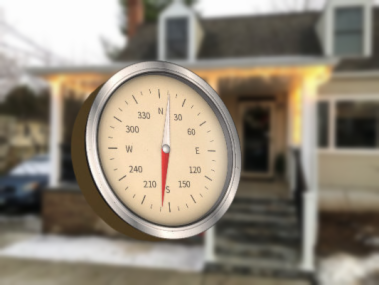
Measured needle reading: 190 °
